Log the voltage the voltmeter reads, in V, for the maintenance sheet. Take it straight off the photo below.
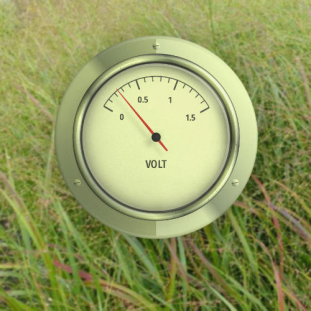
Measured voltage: 0.25 V
